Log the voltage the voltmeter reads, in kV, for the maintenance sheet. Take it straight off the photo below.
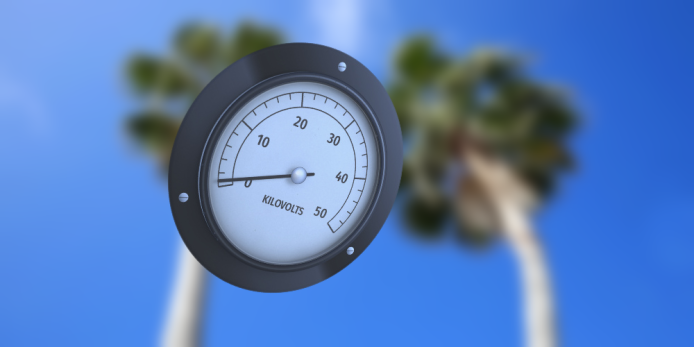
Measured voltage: 1 kV
